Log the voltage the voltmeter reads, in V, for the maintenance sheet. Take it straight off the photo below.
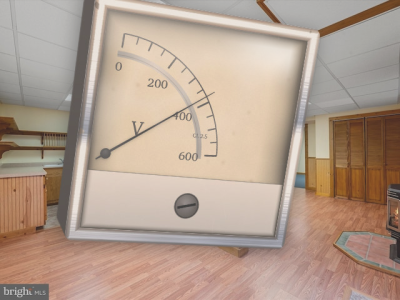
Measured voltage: 375 V
